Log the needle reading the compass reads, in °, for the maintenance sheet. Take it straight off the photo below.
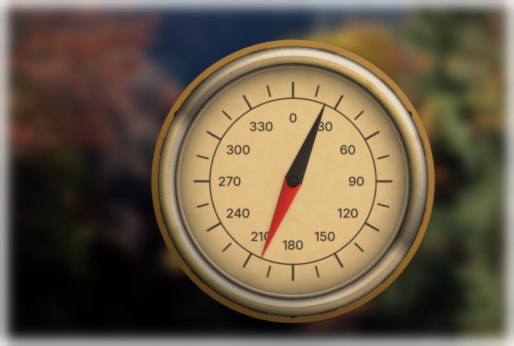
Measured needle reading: 202.5 °
